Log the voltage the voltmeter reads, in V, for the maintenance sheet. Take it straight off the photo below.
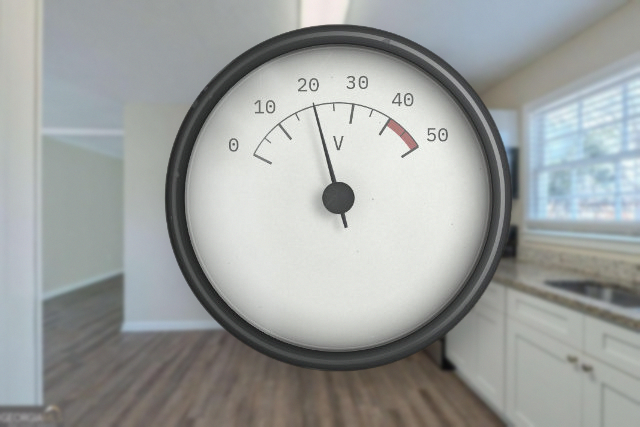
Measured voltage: 20 V
